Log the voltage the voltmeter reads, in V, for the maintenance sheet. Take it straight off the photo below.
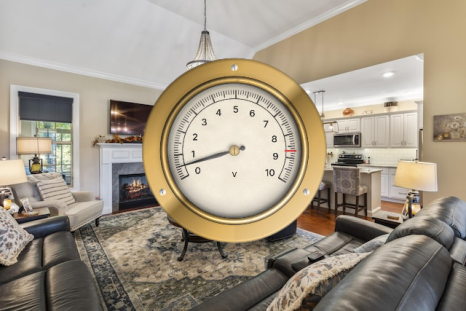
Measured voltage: 0.5 V
